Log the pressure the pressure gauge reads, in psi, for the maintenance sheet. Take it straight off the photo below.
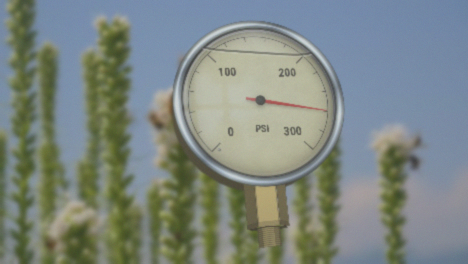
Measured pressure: 260 psi
